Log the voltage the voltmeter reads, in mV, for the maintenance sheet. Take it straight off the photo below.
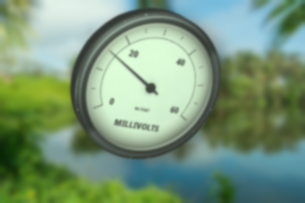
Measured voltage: 15 mV
